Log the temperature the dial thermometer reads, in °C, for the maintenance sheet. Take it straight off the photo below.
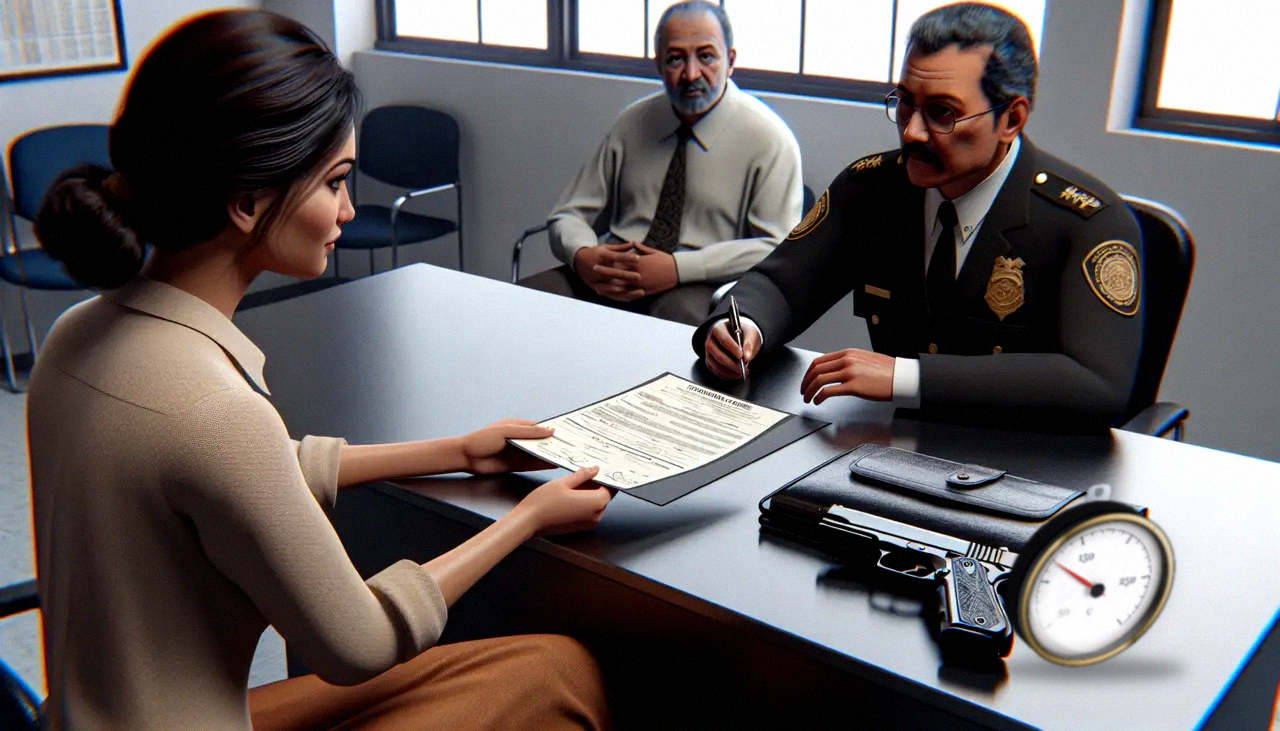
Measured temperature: 120 °C
